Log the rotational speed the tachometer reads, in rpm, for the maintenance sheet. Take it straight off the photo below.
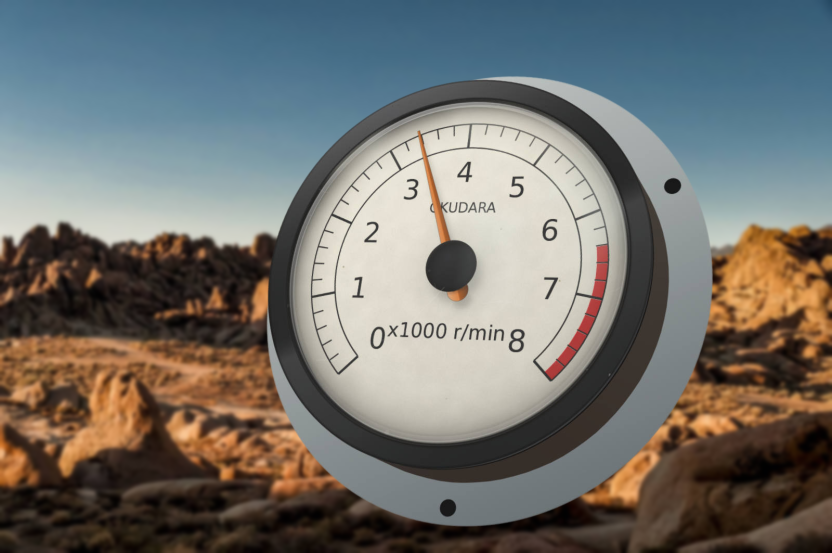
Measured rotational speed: 3400 rpm
